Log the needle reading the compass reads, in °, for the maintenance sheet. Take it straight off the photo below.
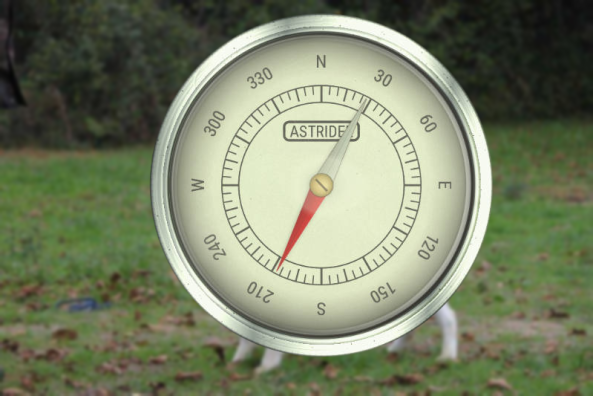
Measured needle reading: 207.5 °
